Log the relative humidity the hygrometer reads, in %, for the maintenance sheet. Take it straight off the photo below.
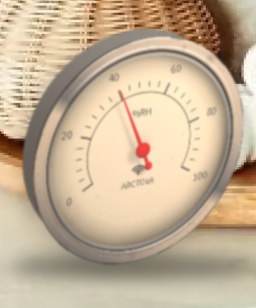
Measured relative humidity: 40 %
